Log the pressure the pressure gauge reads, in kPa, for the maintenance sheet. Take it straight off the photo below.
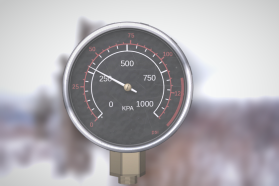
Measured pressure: 275 kPa
